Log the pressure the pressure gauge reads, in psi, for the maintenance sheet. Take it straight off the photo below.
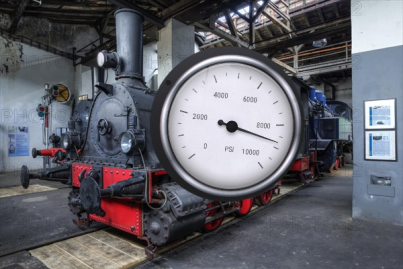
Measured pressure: 8750 psi
